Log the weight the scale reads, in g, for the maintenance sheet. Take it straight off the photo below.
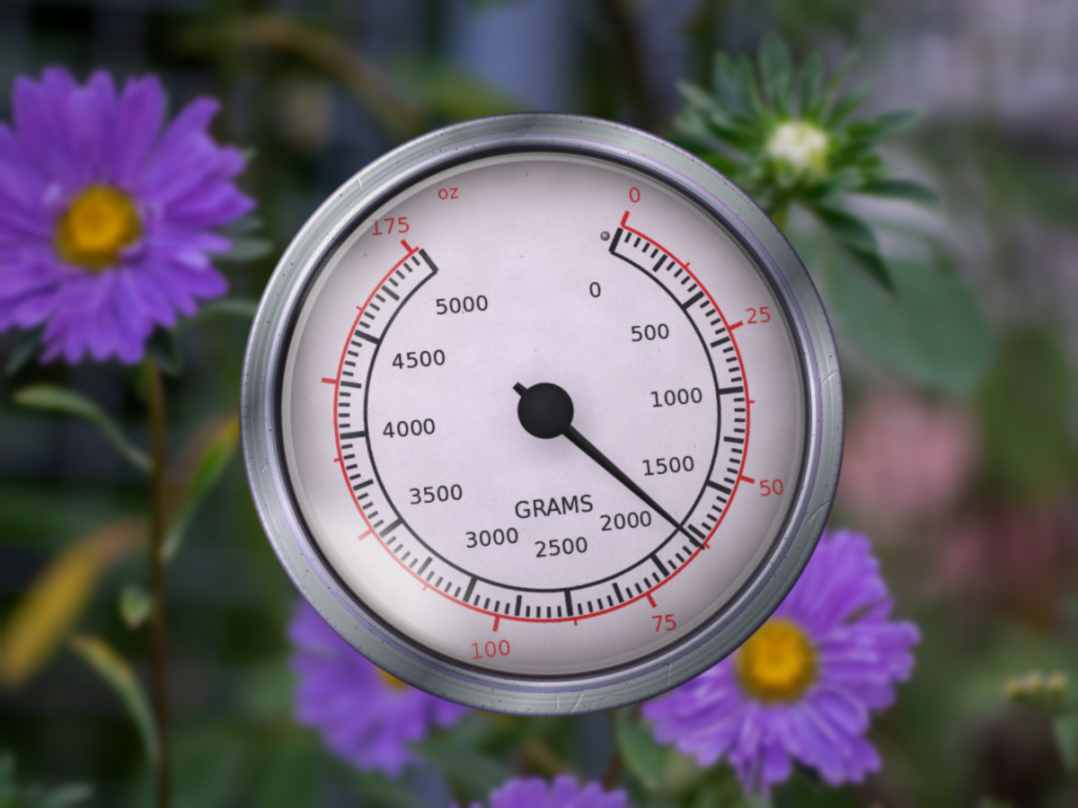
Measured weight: 1800 g
